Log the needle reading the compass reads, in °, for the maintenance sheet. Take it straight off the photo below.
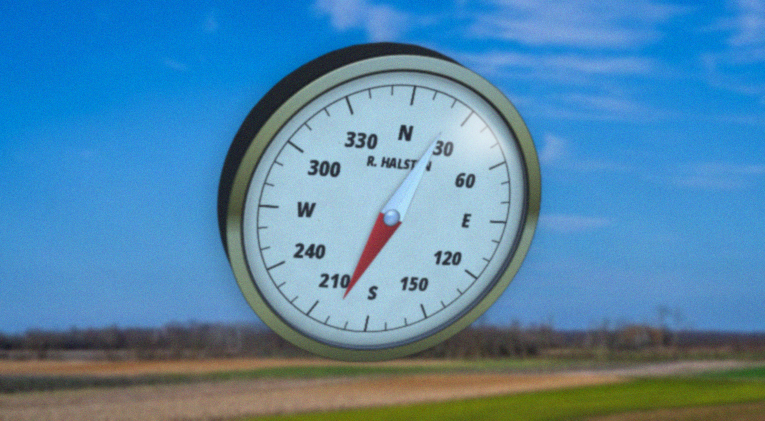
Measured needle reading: 200 °
